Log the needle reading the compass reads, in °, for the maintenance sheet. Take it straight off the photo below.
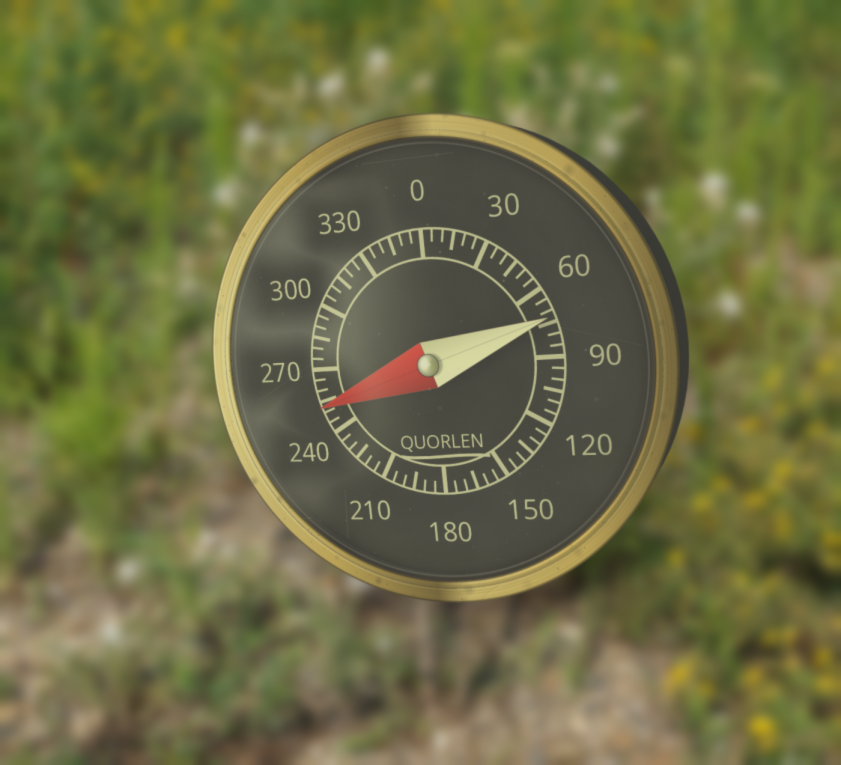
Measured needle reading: 252.5 °
